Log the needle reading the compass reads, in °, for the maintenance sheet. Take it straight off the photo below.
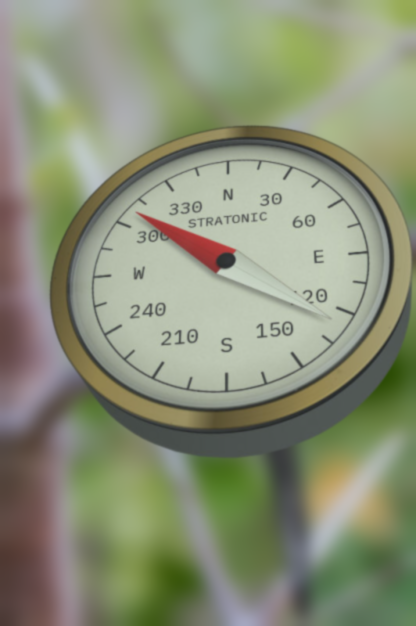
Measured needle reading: 307.5 °
